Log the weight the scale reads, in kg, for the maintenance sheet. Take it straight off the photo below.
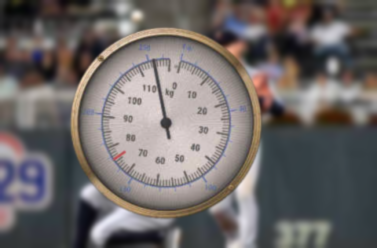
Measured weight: 115 kg
